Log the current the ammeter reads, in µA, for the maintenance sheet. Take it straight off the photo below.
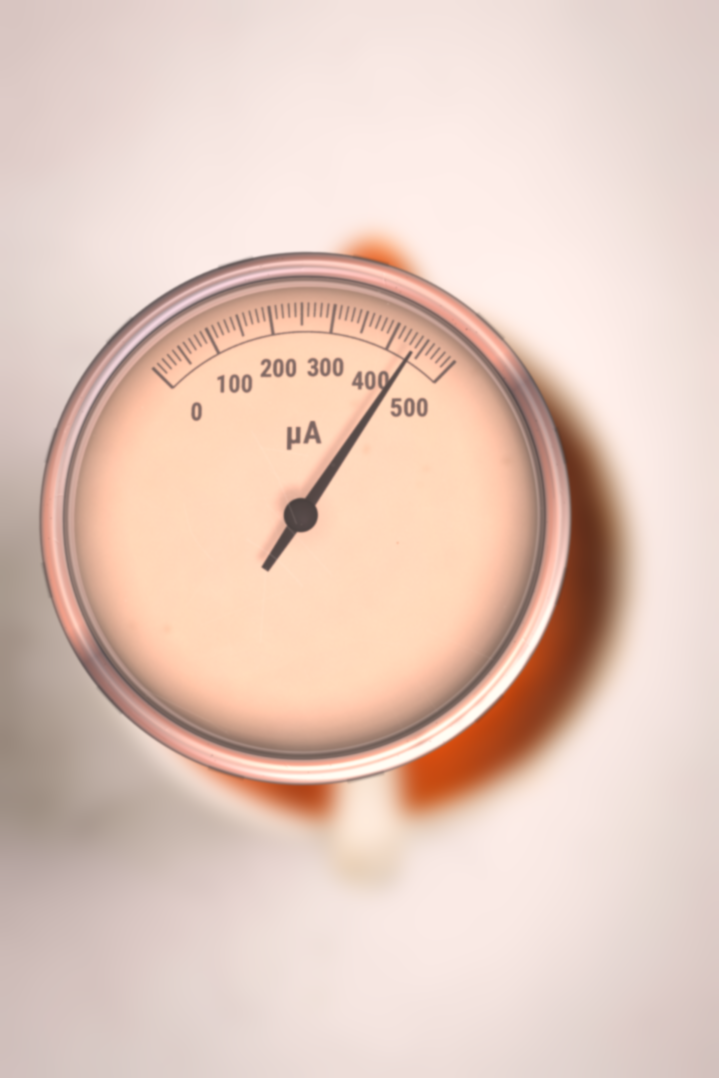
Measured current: 440 µA
